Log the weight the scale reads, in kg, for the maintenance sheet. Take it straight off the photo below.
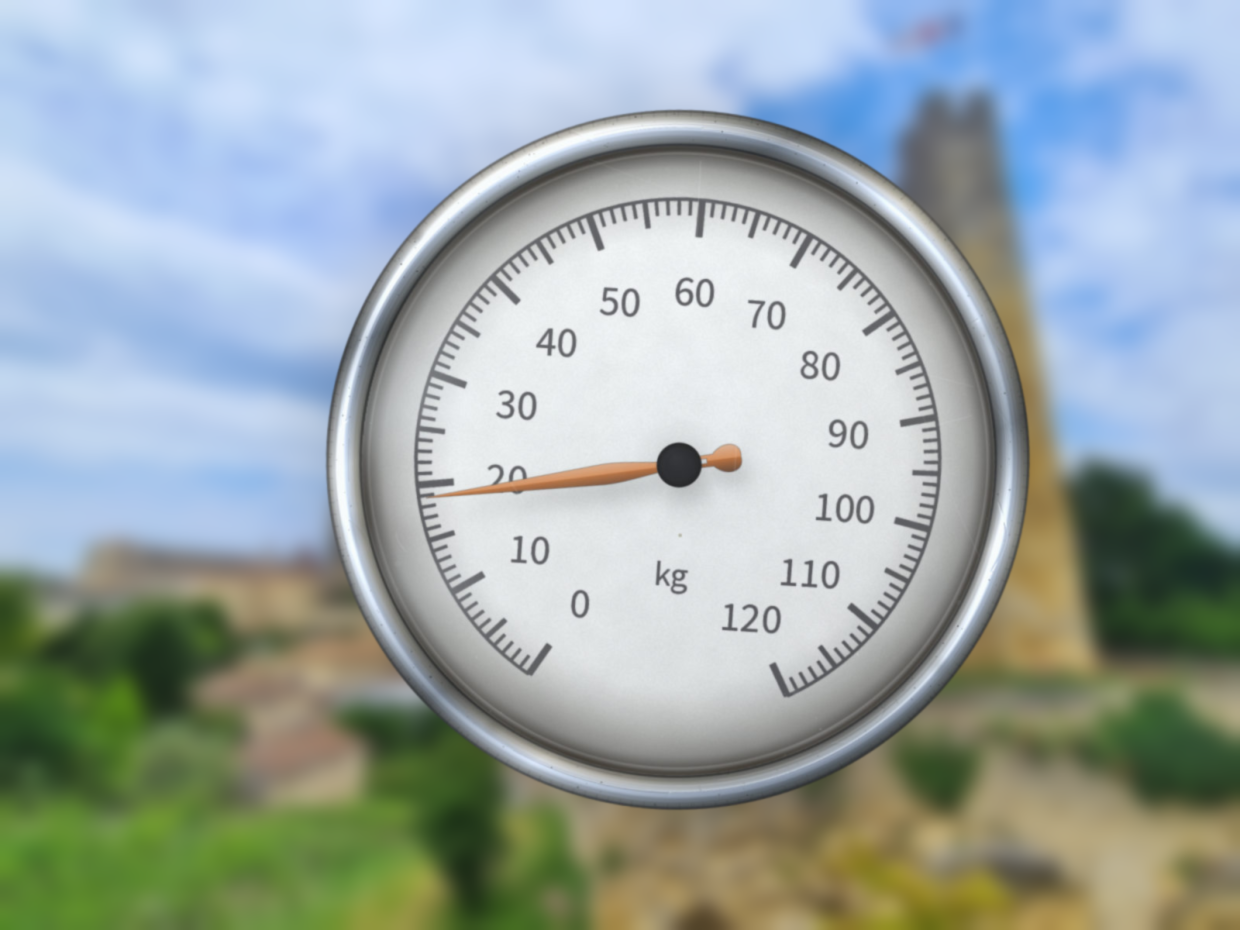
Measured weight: 19 kg
